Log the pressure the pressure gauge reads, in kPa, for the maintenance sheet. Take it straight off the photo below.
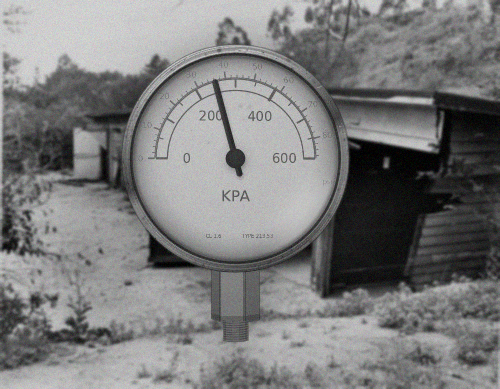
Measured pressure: 250 kPa
